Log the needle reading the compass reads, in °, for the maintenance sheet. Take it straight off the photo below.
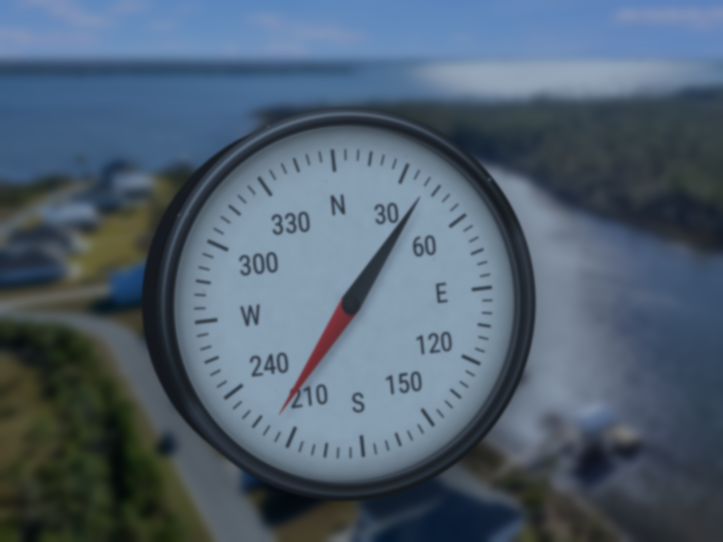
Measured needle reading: 220 °
